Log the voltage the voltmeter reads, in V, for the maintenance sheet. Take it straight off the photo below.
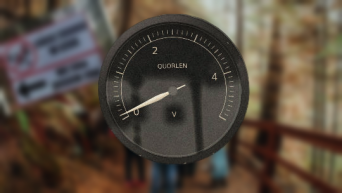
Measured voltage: 0.1 V
